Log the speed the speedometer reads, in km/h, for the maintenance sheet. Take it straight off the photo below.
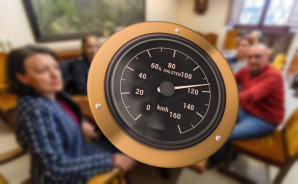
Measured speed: 115 km/h
